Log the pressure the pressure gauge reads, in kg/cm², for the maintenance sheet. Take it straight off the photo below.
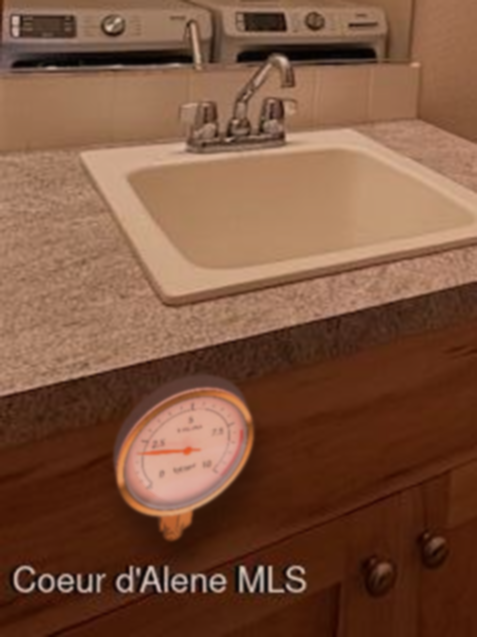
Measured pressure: 2 kg/cm²
